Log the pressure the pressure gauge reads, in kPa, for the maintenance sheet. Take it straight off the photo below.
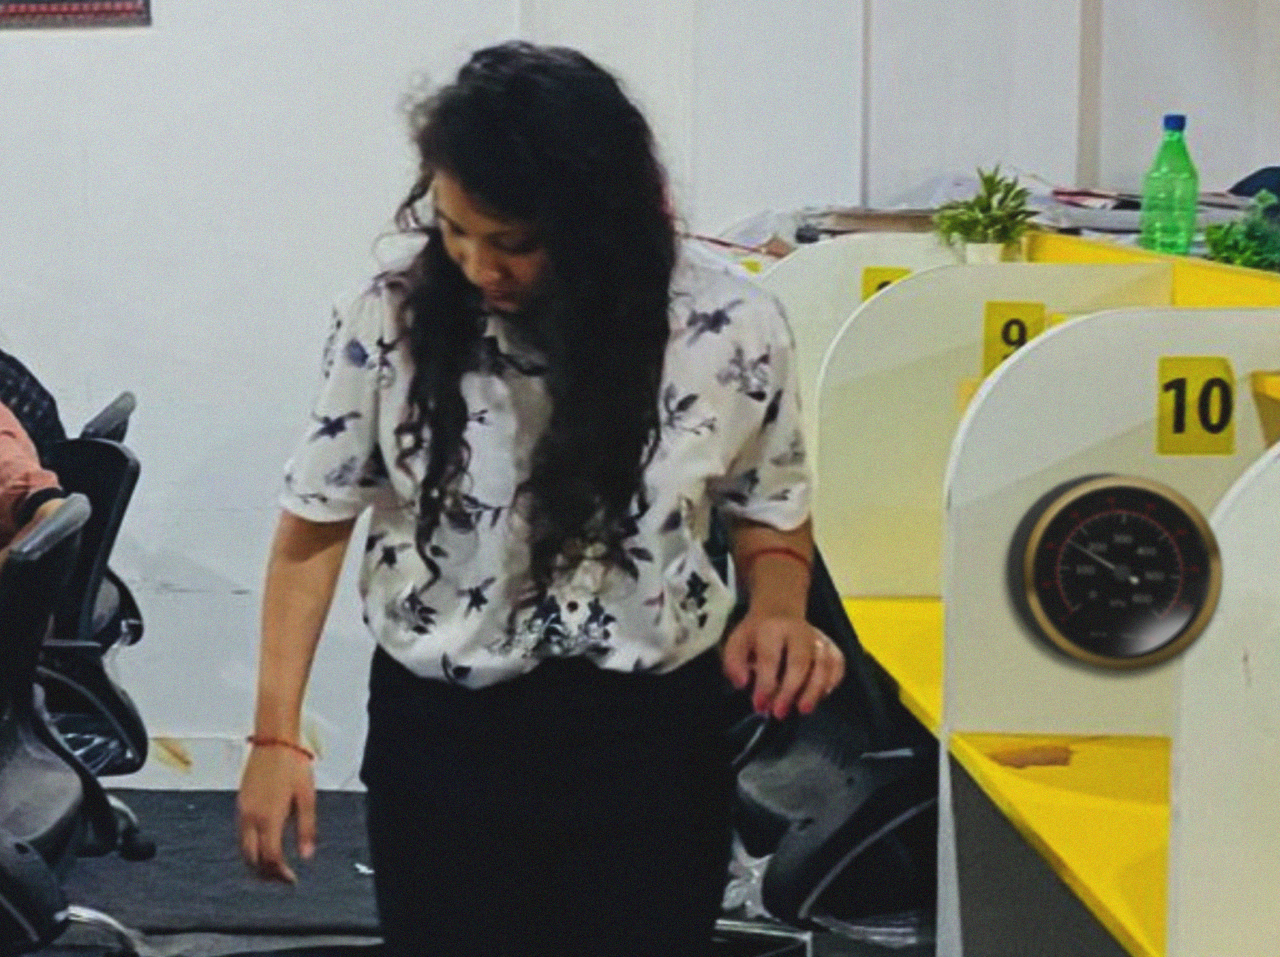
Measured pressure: 160 kPa
